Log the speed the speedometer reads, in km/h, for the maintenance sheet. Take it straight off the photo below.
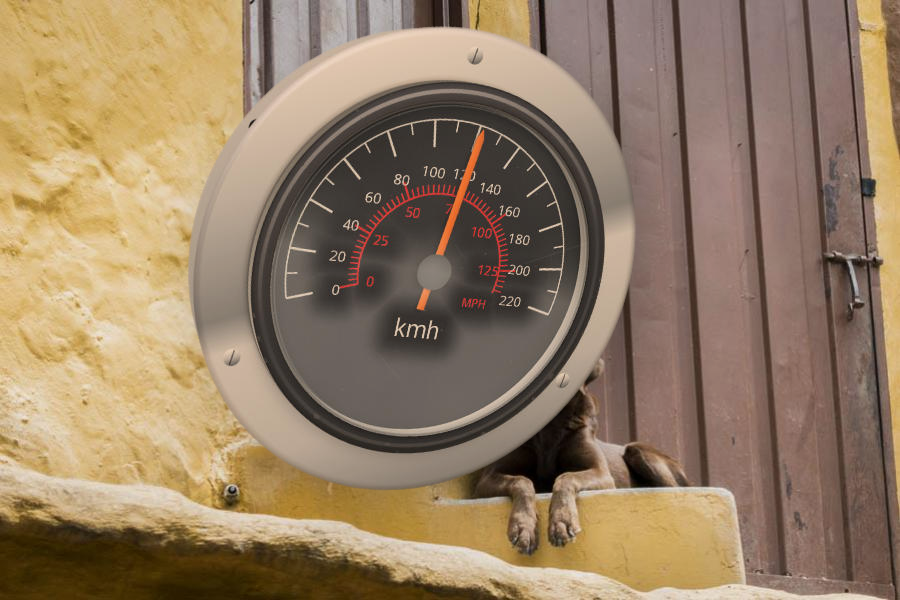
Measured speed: 120 km/h
